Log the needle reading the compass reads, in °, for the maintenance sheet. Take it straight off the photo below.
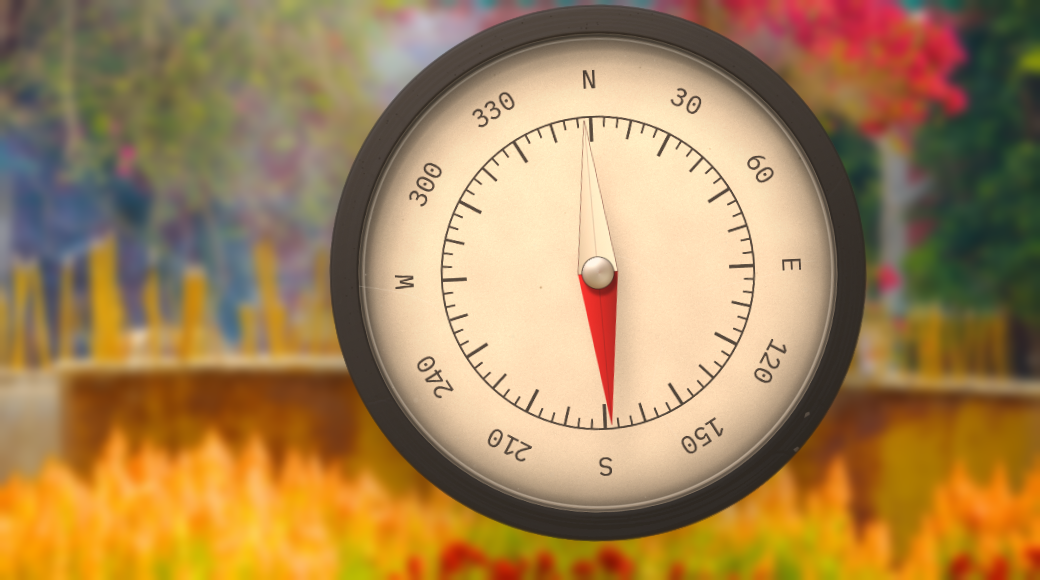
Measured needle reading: 177.5 °
